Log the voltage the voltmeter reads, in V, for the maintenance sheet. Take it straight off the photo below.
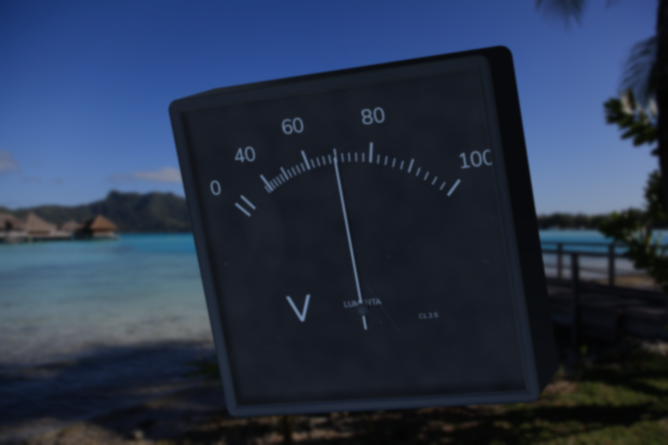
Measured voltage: 70 V
